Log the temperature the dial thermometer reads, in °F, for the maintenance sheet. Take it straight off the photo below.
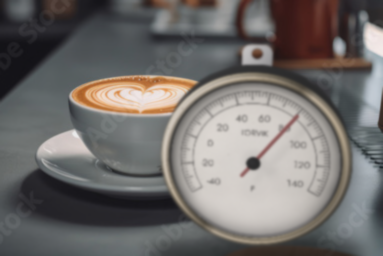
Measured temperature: 80 °F
